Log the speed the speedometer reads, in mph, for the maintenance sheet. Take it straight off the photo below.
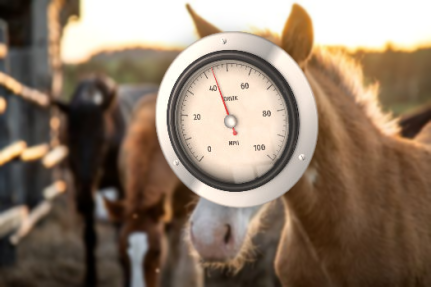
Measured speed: 44 mph
